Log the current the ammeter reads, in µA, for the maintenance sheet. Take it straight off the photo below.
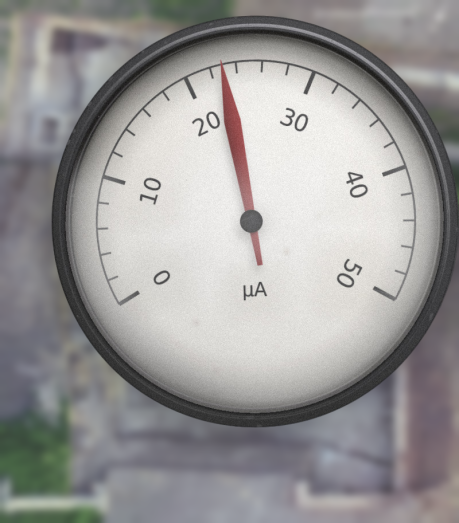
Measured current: 23 µA
